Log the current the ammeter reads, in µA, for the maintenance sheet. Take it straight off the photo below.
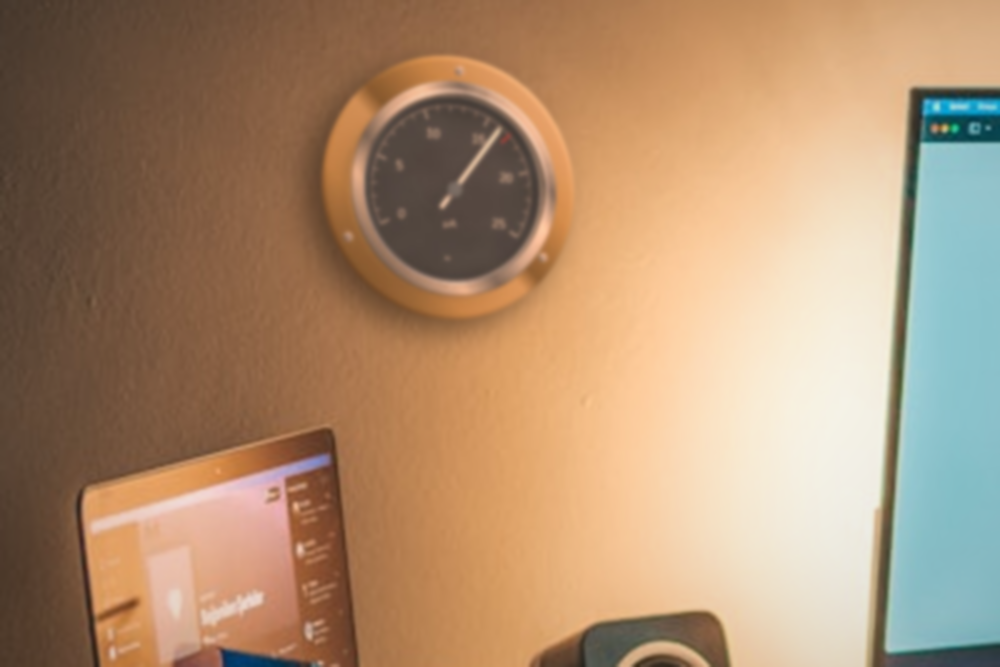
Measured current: 16 µA
